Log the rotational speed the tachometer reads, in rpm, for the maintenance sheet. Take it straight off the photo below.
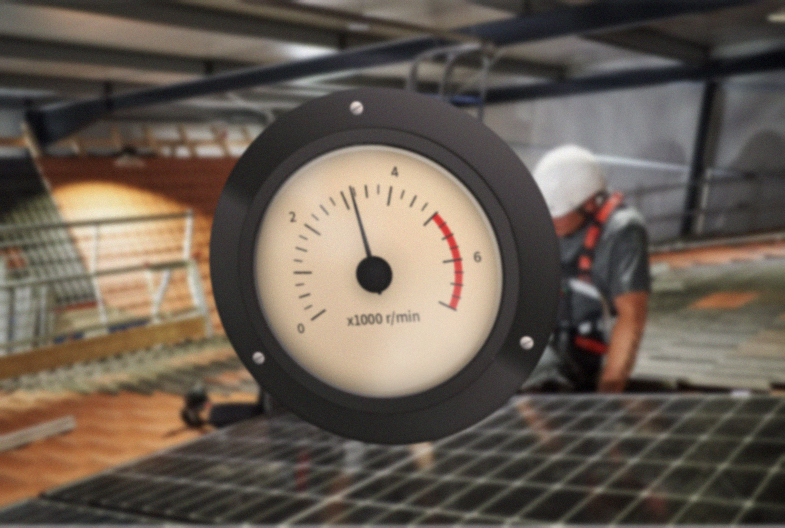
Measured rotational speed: 3250 rpm
